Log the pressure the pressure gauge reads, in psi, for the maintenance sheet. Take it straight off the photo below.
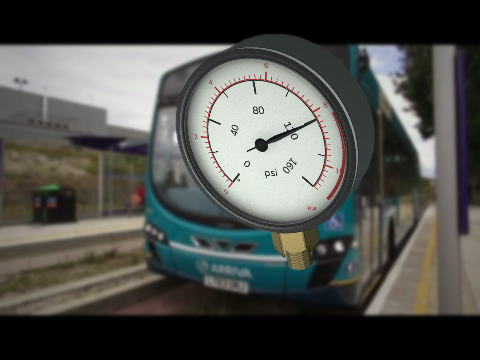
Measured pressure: 120 psi
